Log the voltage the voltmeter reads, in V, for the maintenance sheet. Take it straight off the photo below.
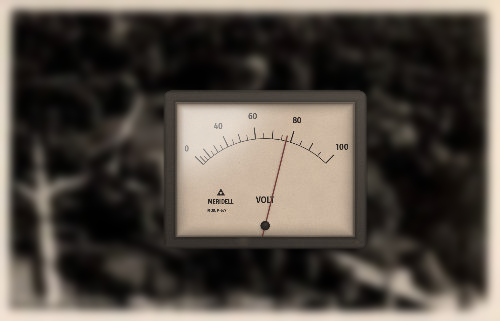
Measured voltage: 77.5 V
